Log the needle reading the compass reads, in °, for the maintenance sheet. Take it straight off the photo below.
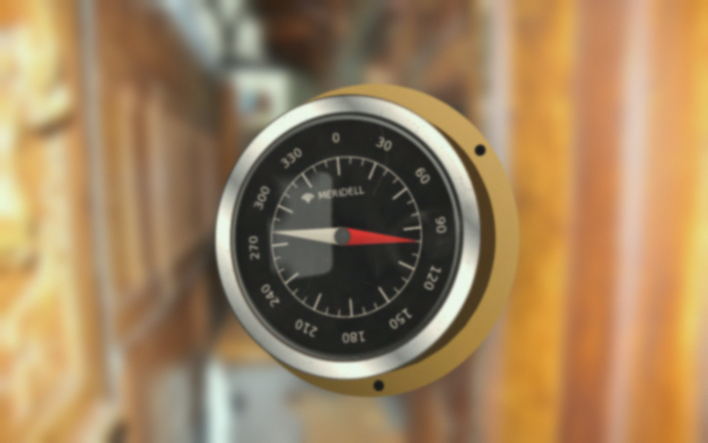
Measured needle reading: 100 °
